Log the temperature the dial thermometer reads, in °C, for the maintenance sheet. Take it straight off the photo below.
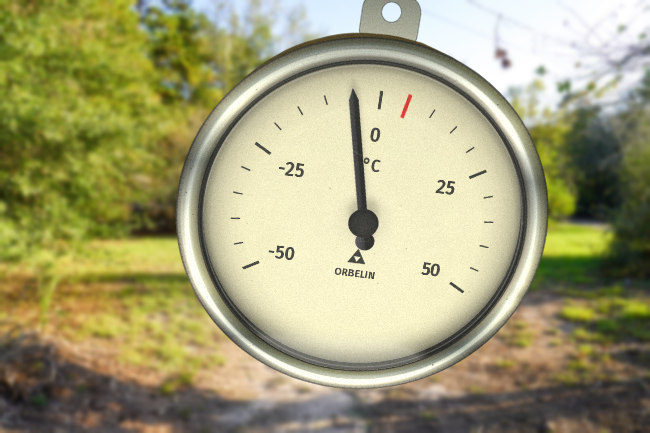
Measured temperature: -5 °C
